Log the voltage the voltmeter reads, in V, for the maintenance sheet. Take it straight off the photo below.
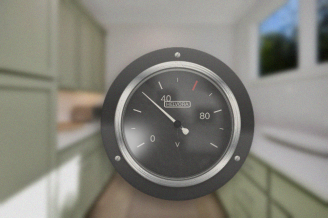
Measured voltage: 30 V
